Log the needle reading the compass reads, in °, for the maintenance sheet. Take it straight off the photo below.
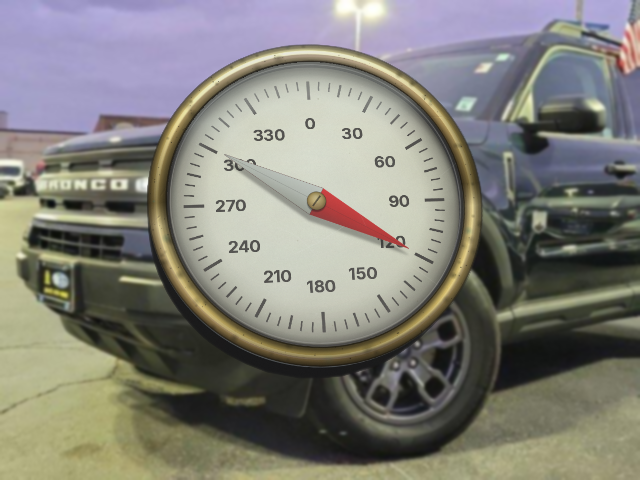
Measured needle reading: 120 °
